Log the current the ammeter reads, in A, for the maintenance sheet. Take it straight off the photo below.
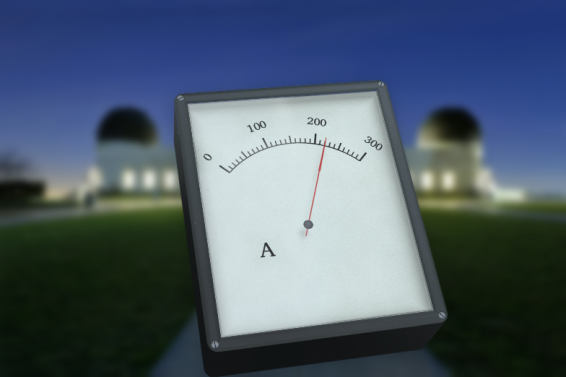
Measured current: 220 A
